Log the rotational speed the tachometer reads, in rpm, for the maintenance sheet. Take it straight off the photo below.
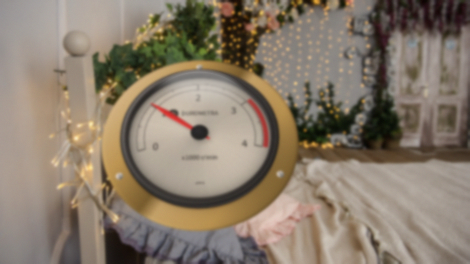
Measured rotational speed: 1000 rpm
